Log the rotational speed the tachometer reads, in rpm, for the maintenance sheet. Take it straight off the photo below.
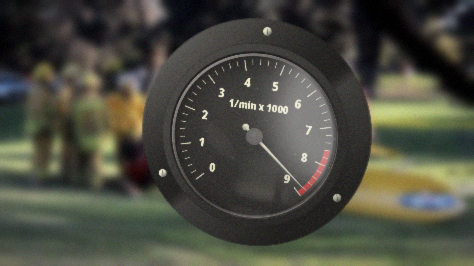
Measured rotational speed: 8800 rpm
